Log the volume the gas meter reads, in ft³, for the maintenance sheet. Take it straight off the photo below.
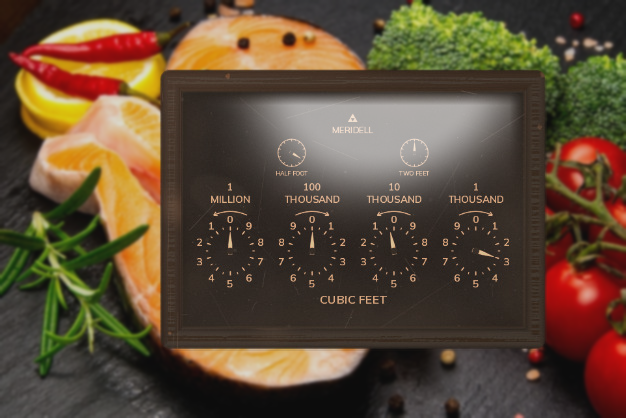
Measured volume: 300 ft³
